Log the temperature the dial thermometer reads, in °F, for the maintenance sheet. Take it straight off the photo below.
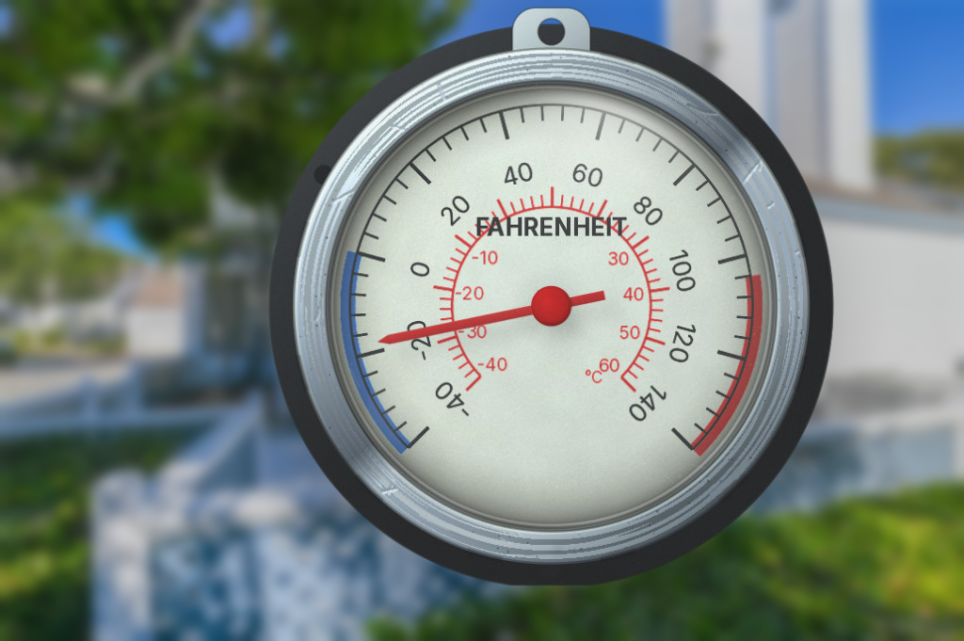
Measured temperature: -18 °F
